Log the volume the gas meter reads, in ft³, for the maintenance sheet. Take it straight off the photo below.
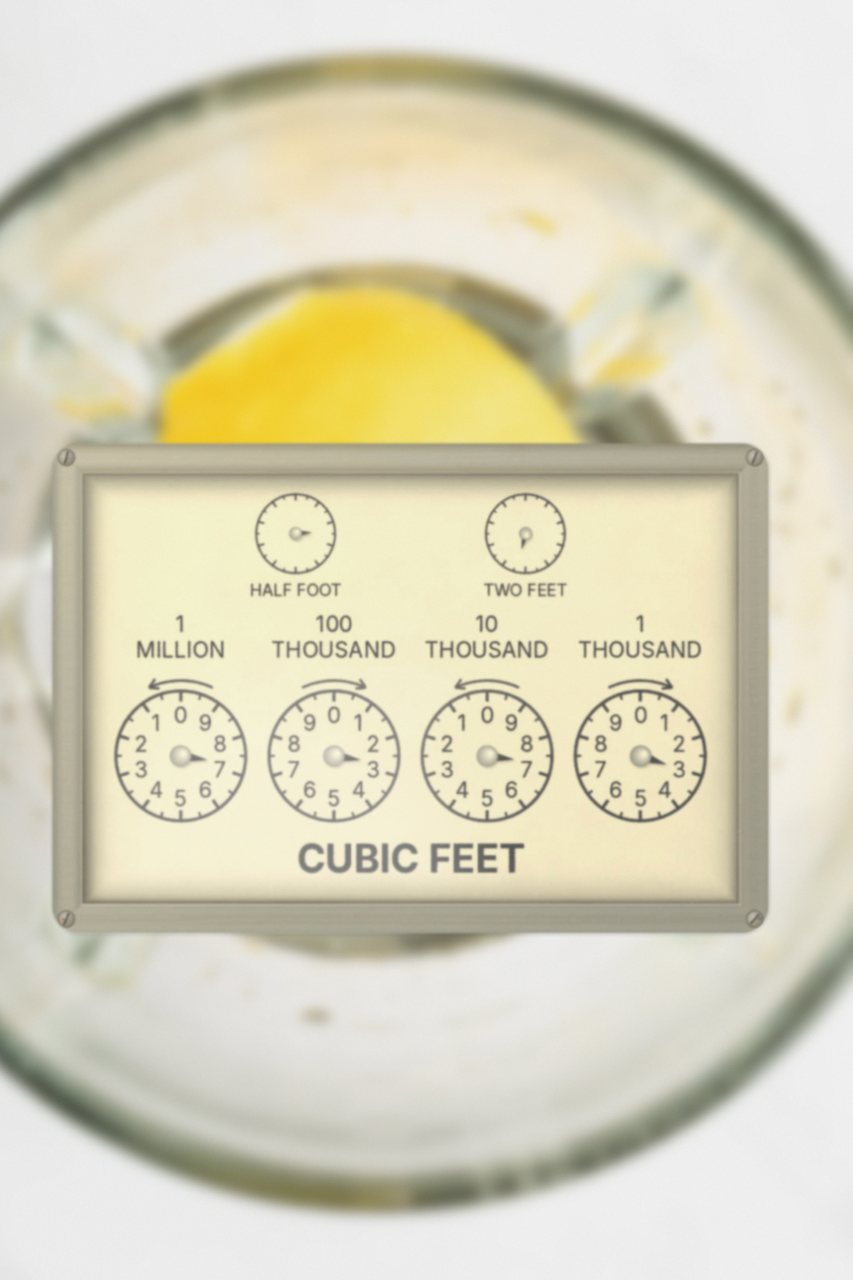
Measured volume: 727300 ft³
